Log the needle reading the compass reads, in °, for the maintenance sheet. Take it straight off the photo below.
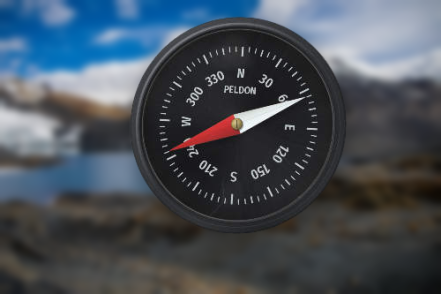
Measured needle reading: 245 °
